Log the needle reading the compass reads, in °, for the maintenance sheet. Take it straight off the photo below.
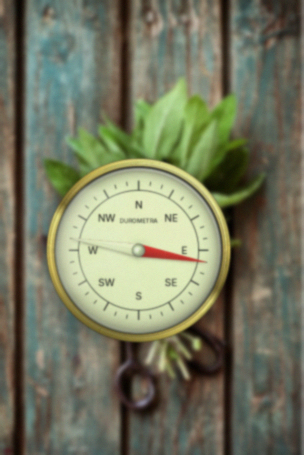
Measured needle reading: 100 °
